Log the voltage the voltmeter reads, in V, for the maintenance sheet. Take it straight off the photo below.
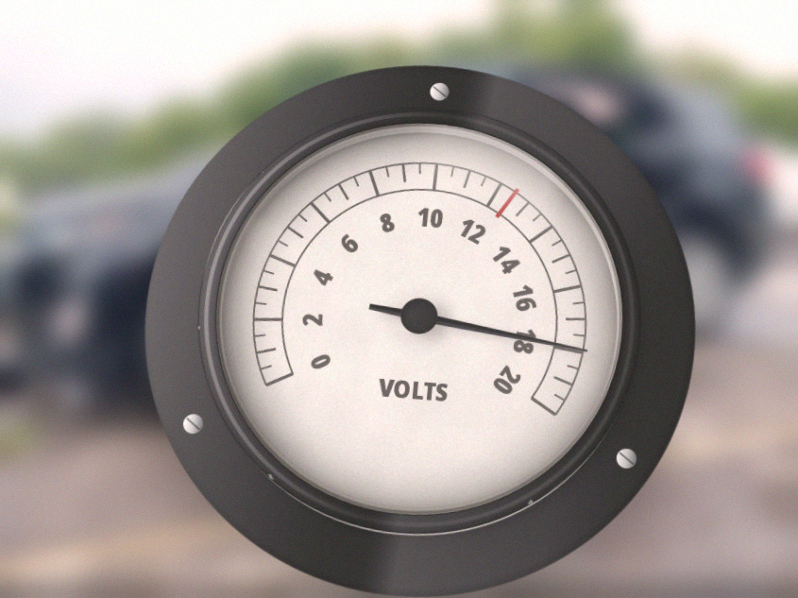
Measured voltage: 18 V
